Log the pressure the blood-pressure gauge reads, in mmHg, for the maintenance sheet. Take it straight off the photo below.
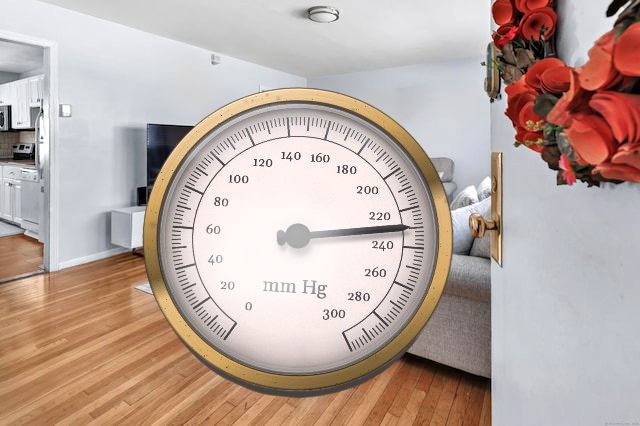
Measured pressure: 230 mmHg
